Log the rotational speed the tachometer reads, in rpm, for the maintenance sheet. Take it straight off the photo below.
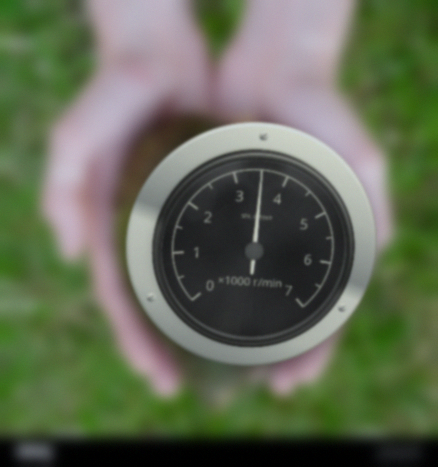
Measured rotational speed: 3500 rpm
